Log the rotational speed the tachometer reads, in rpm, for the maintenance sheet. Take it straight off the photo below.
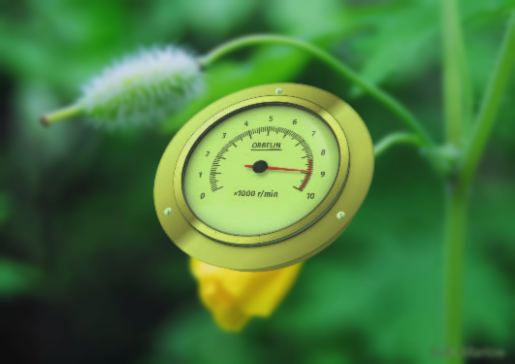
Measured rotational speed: 9000 rpm
